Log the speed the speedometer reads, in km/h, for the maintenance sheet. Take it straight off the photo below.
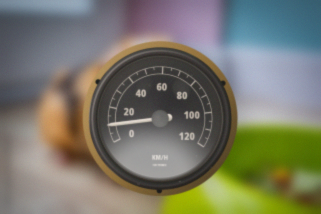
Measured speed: 10 km/h
